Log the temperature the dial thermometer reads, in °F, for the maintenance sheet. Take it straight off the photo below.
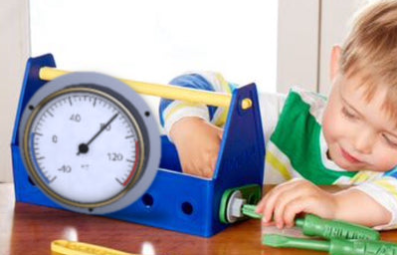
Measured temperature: 80 °F
